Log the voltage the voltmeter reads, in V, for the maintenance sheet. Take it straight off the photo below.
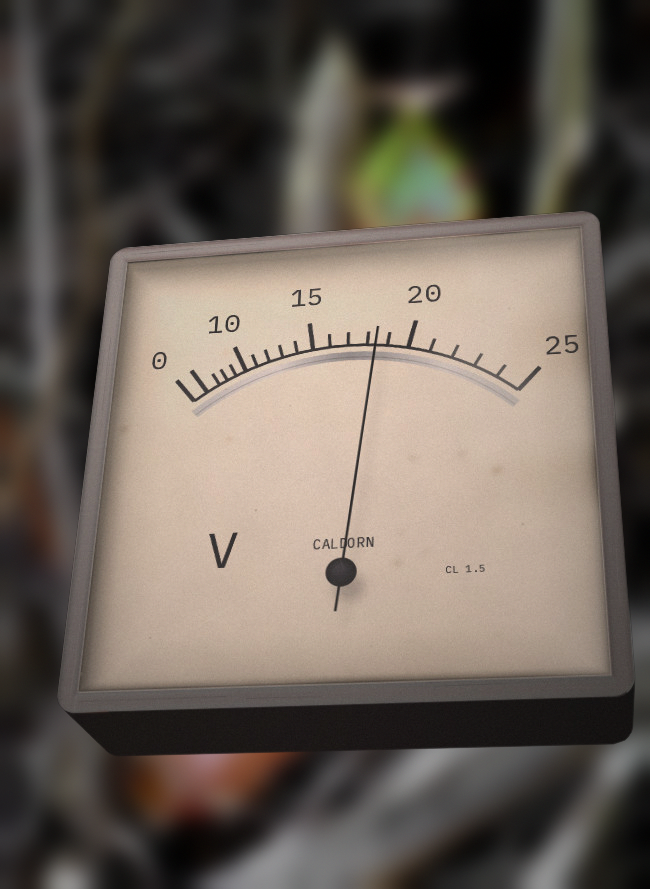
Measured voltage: 18.5 V
